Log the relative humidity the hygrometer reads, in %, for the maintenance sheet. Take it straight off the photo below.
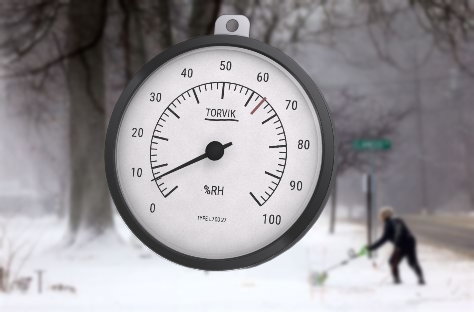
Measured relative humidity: 6 %
